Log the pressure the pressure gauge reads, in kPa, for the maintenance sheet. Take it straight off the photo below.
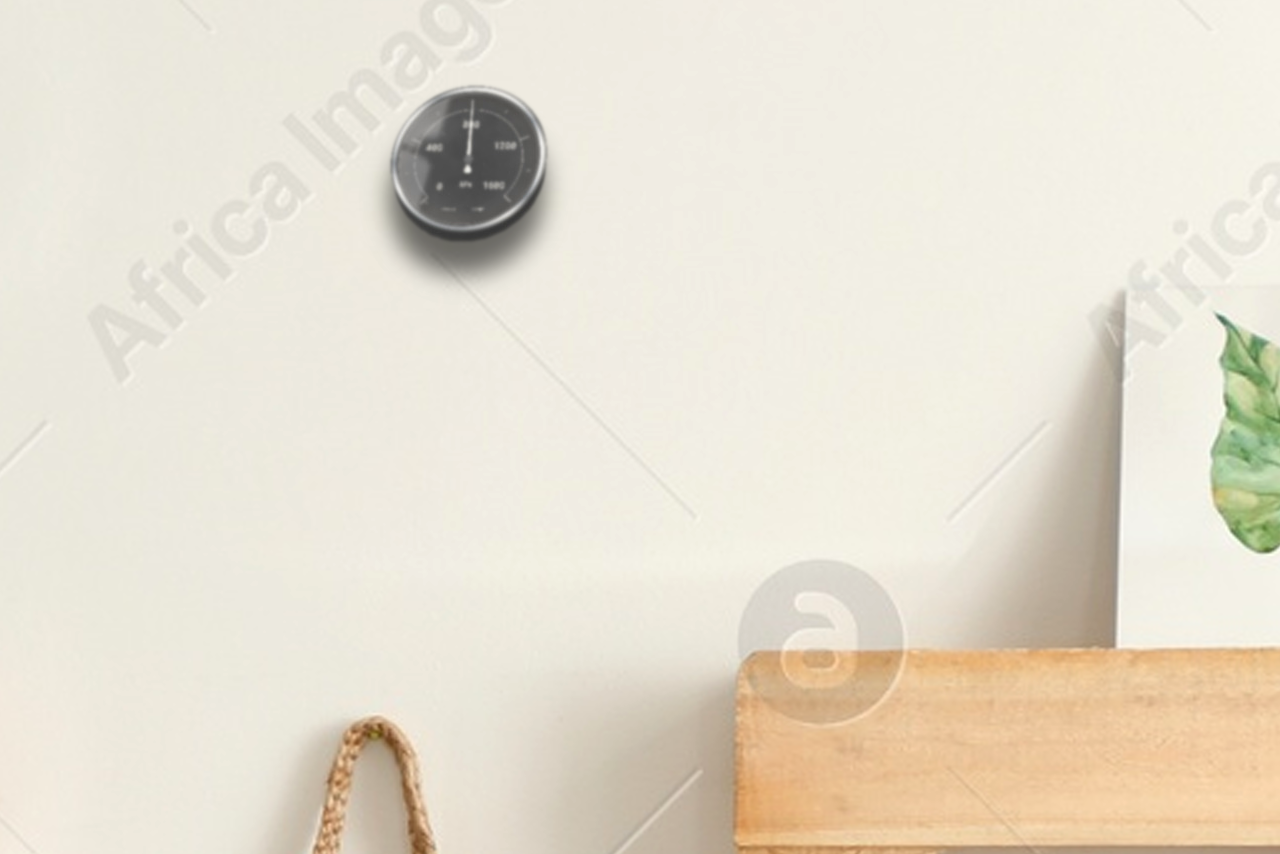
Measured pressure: 800 kPa
